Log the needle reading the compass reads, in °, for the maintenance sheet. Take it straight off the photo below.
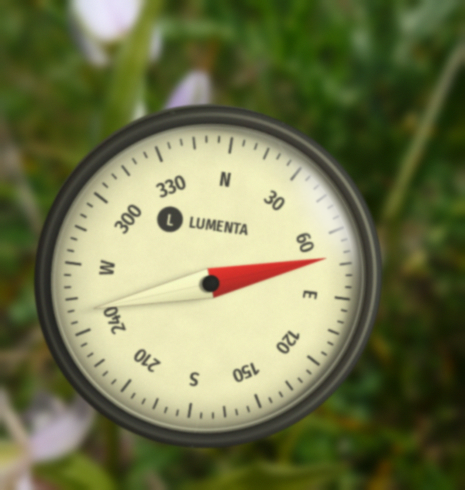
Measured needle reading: 70 °
